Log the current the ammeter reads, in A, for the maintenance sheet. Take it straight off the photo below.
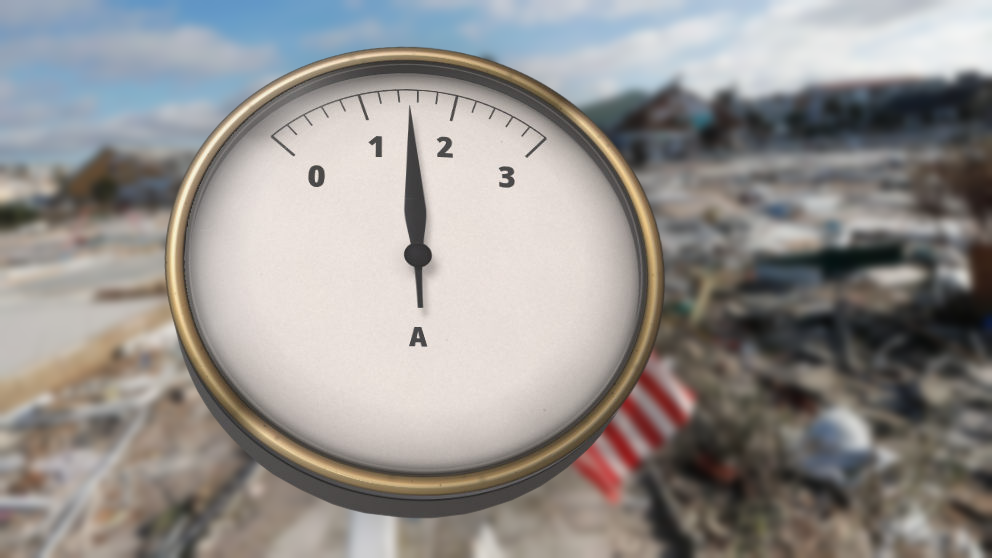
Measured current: 1.5 A
